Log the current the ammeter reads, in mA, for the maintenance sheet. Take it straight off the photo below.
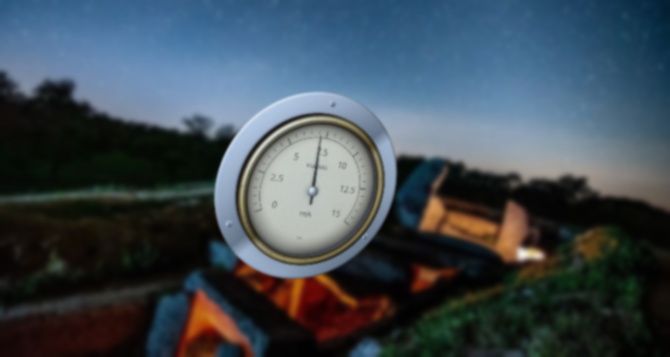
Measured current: 7 mA
